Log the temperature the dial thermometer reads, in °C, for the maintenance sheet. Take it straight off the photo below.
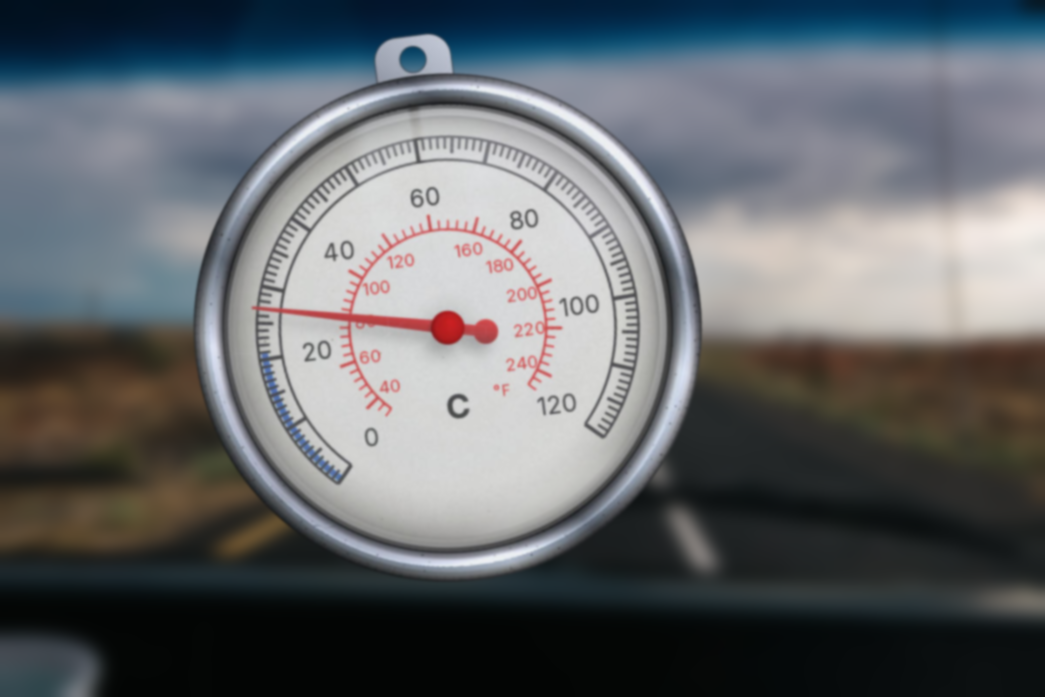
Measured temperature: 27 °C
